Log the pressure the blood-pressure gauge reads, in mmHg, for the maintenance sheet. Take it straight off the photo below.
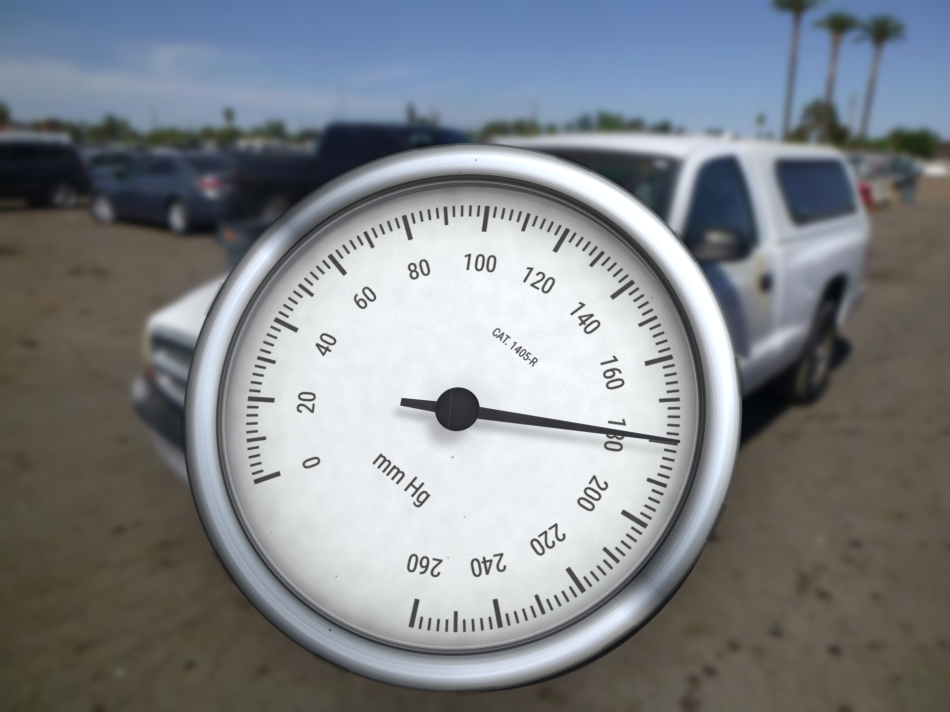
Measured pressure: 180 mmHg
